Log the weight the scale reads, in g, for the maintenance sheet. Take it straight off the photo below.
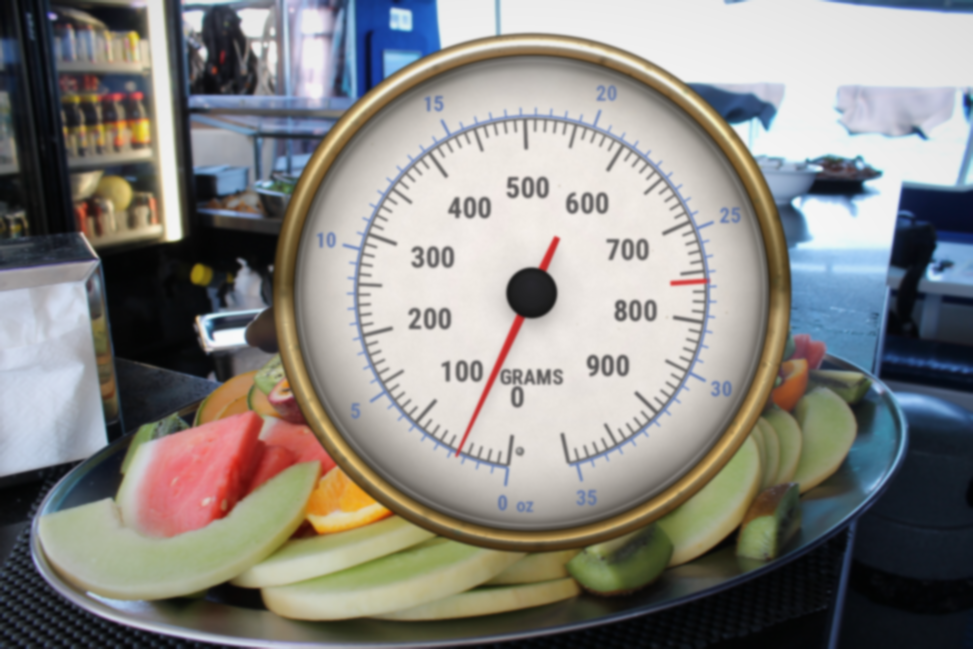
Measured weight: 50 g
